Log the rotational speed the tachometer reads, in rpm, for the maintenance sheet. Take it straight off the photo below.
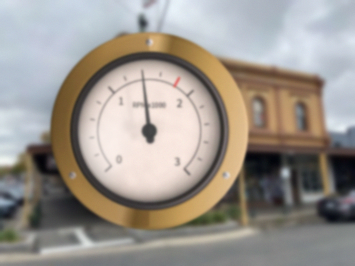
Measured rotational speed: 1400 rpm
